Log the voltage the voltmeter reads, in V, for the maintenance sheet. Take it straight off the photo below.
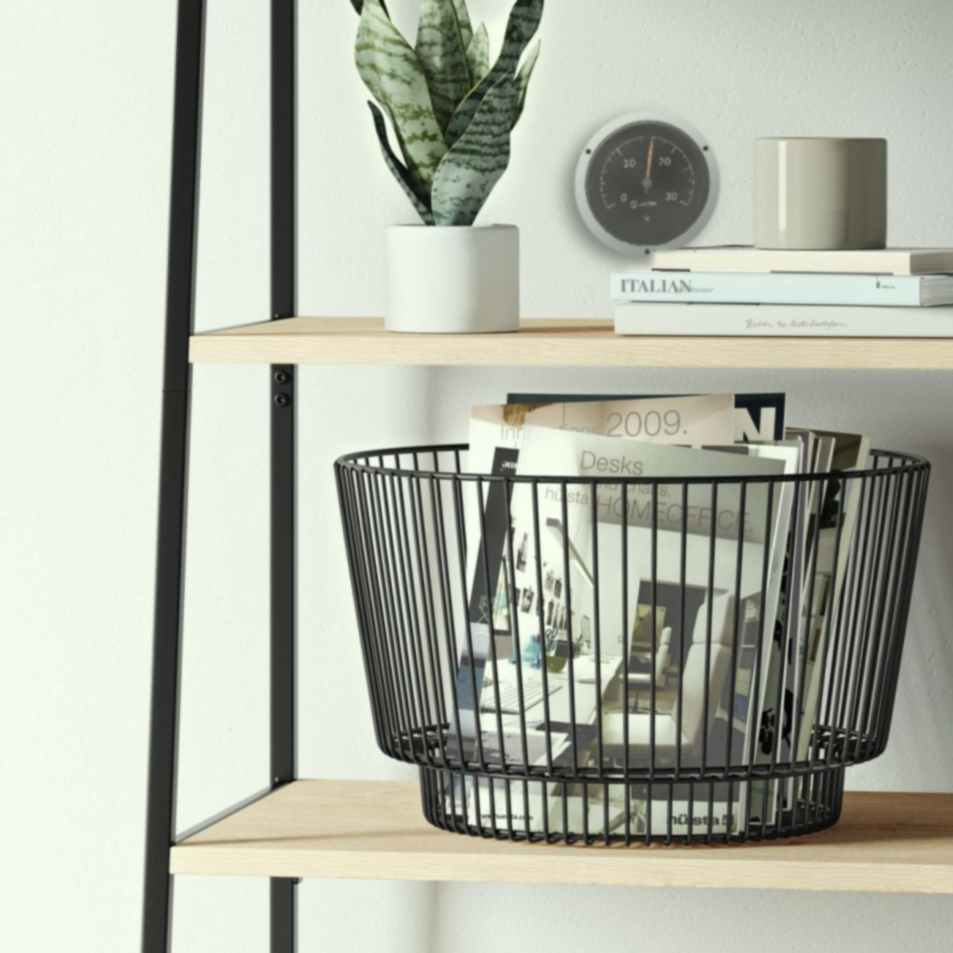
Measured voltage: 16 V
